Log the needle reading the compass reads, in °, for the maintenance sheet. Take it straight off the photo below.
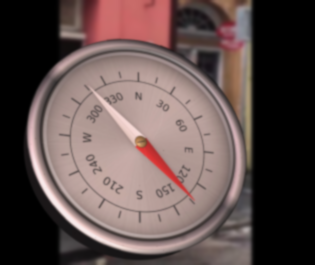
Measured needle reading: 135 °
